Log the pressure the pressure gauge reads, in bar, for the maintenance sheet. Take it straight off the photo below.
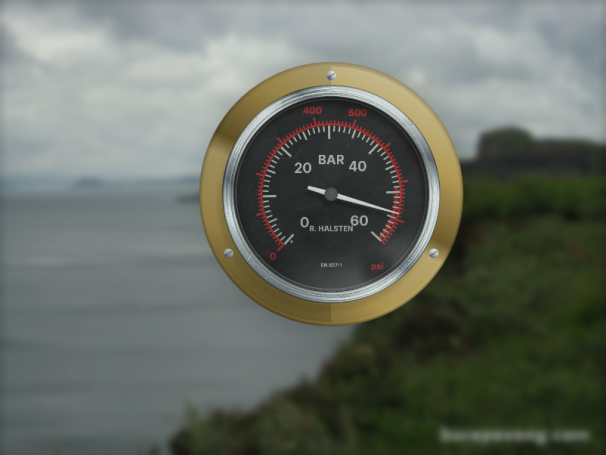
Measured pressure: 54 bar
